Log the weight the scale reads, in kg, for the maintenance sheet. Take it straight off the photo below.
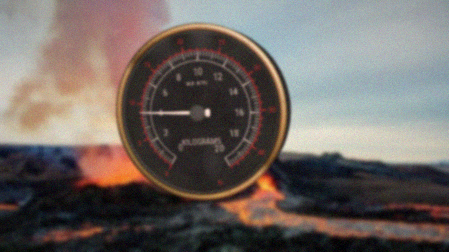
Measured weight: 4 kg
